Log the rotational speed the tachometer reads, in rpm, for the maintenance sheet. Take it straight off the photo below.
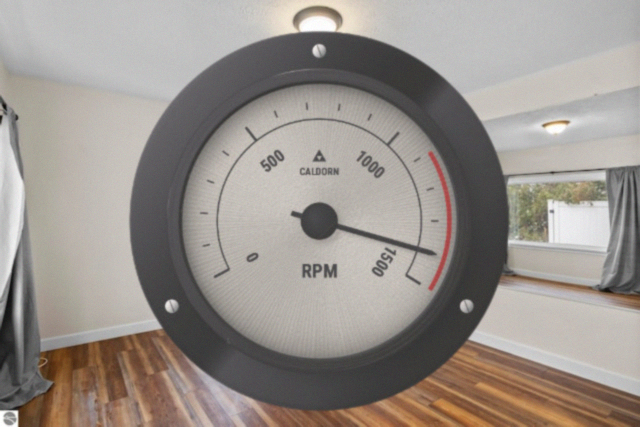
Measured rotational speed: 1400 rpm
